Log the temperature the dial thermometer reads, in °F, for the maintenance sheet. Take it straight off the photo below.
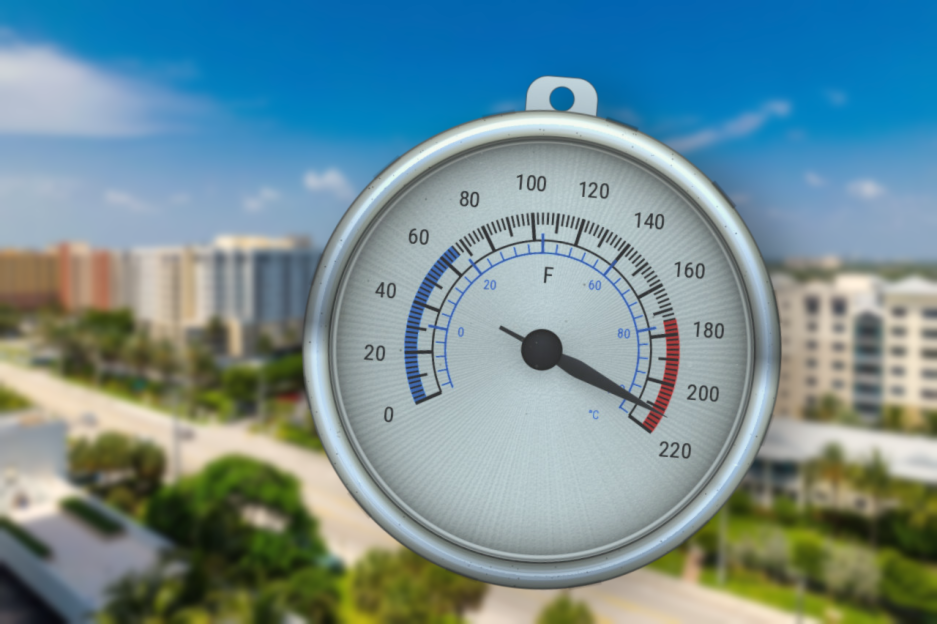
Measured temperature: 212 °F
